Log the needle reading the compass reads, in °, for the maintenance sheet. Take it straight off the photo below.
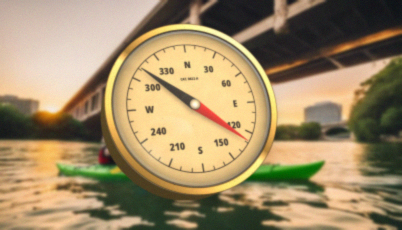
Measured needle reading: 130 °
